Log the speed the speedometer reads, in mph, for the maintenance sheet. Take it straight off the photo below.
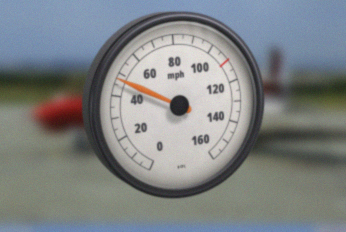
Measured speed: 47.5 mph
